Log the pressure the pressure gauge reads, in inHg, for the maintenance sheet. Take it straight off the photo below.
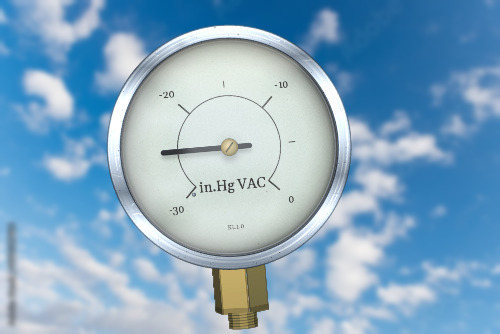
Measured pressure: -25 inHg
